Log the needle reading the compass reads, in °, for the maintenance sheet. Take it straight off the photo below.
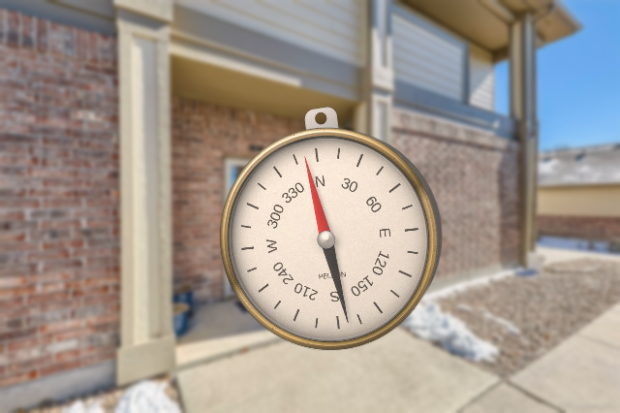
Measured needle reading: 352.5 °
